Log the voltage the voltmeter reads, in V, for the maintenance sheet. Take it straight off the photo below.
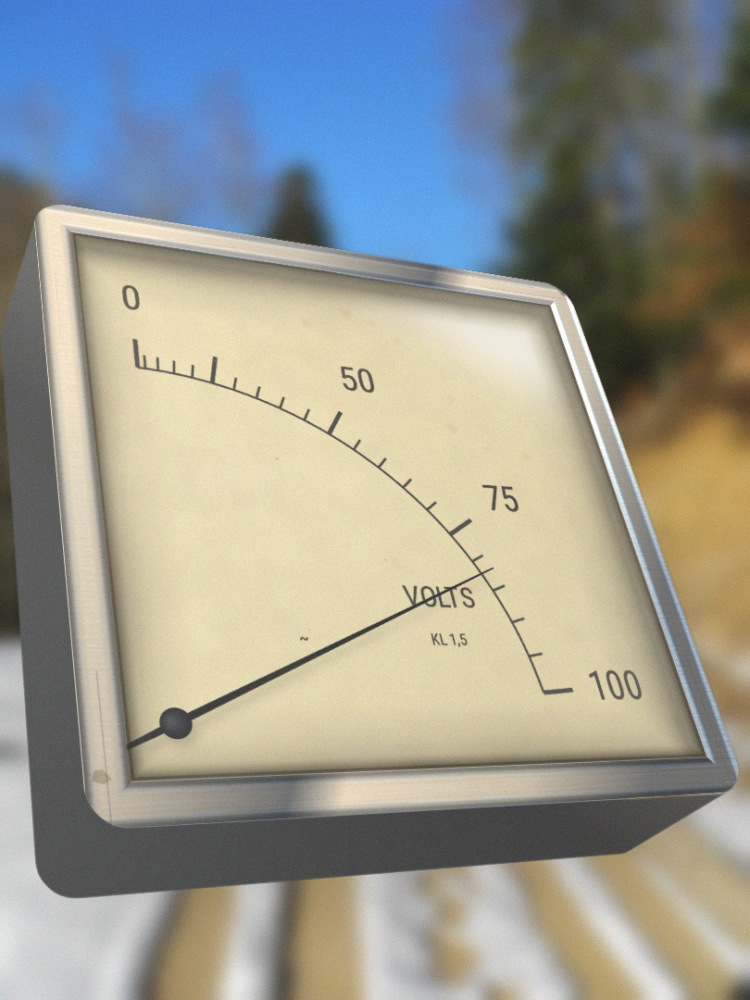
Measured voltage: 82.5 V
